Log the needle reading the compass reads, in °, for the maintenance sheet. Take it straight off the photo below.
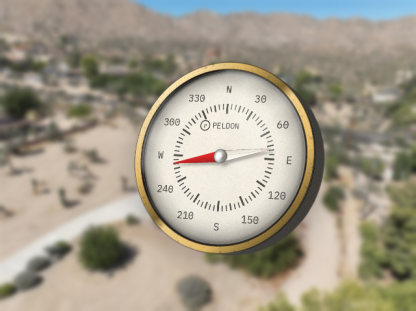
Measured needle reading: 260 °
